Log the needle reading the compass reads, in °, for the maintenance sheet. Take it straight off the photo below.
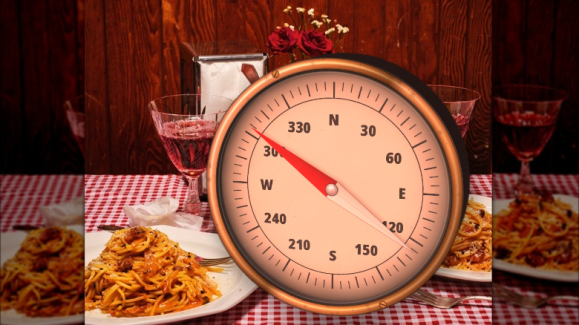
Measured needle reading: 305 °
